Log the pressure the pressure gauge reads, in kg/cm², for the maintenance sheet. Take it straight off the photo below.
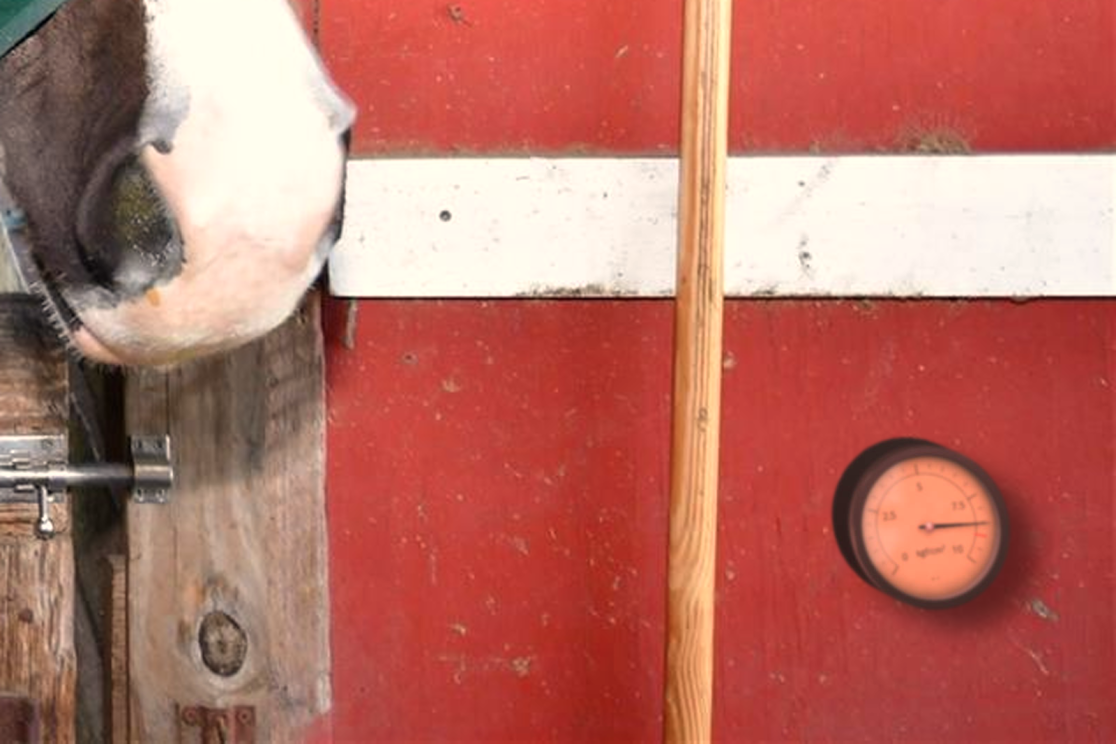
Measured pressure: 8.5 kg/cm²
